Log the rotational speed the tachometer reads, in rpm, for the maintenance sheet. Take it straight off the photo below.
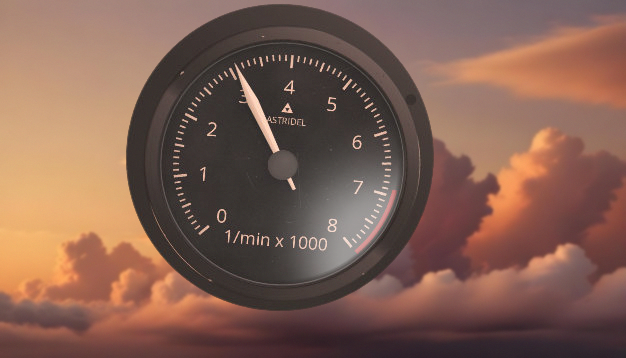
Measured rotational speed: 3100 rpm
